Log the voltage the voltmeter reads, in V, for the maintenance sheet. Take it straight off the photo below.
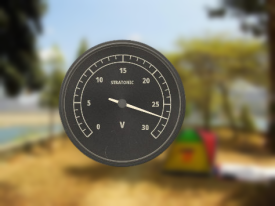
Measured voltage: 27 V
